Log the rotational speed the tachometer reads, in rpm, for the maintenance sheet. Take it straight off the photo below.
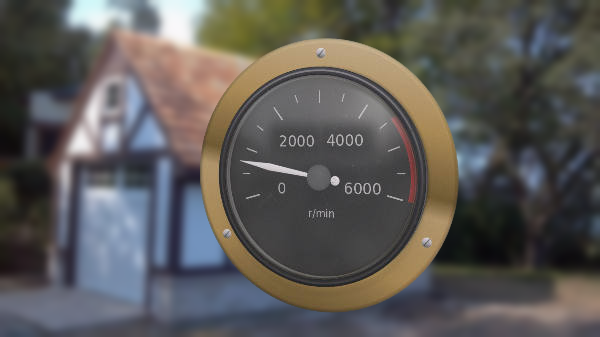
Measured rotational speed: 750 rpm
